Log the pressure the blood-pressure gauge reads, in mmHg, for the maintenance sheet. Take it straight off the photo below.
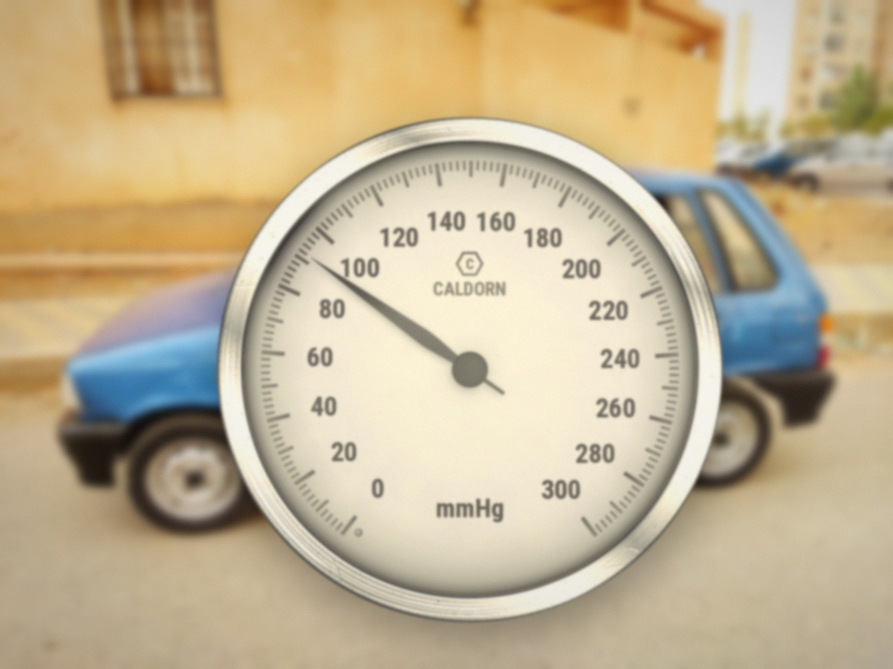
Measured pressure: 92 mmHg
